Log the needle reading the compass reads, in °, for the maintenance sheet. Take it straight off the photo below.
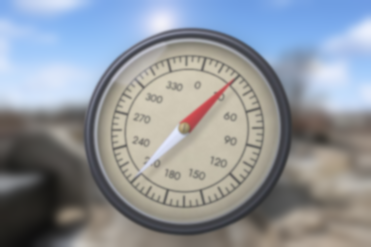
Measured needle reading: 30 °
